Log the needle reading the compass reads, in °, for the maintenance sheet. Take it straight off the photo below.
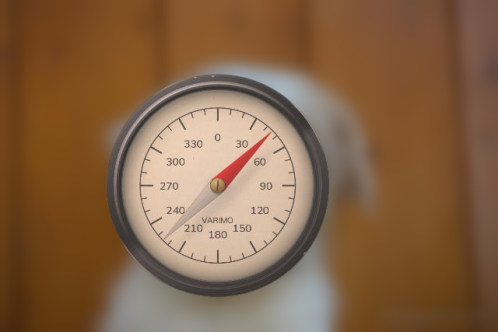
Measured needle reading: 45 °
